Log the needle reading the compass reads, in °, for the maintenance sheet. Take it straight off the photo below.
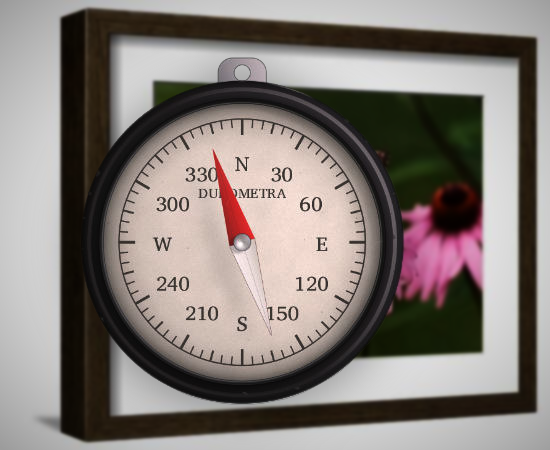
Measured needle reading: 342.5 °
